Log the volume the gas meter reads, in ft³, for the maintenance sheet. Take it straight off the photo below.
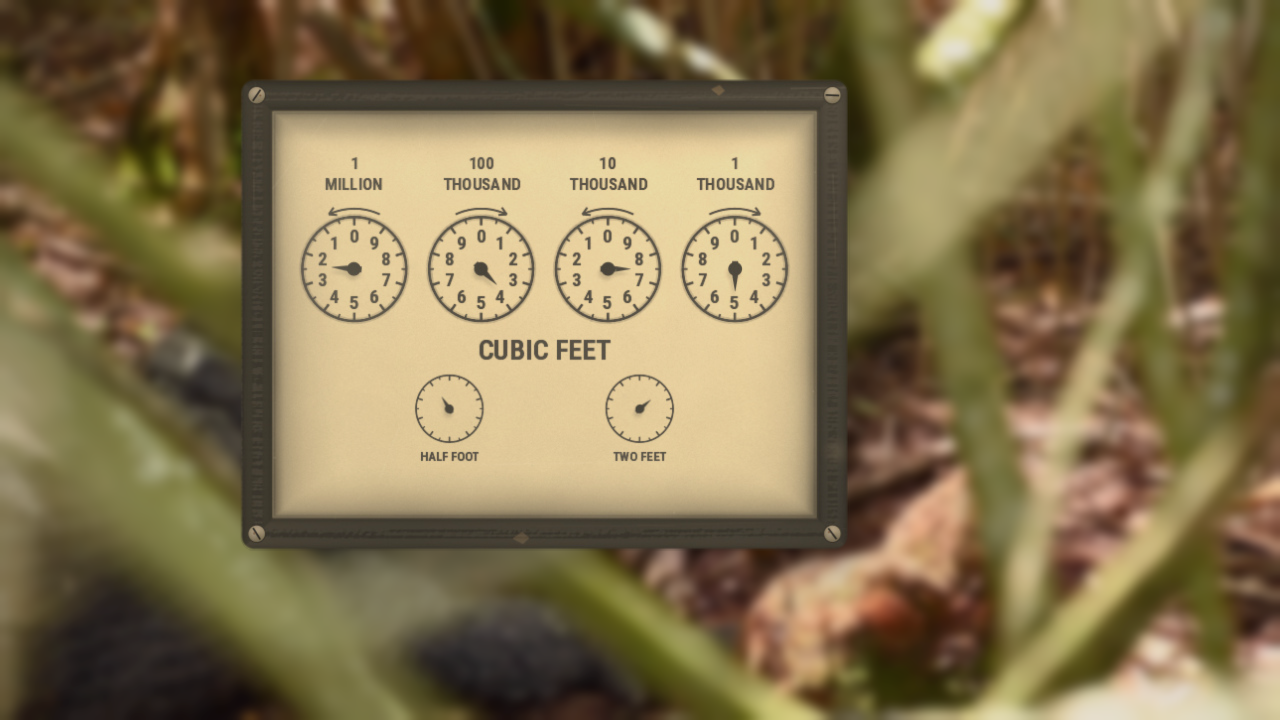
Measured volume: 237500 ft³
